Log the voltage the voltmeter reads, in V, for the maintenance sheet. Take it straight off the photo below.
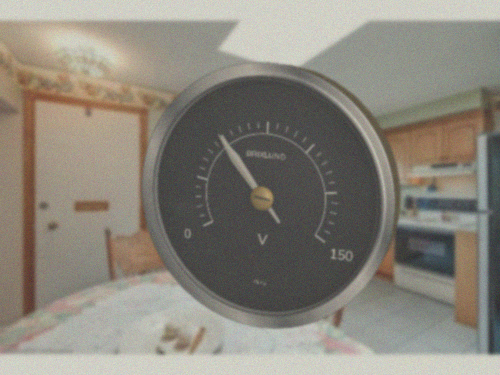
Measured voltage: 50 V
